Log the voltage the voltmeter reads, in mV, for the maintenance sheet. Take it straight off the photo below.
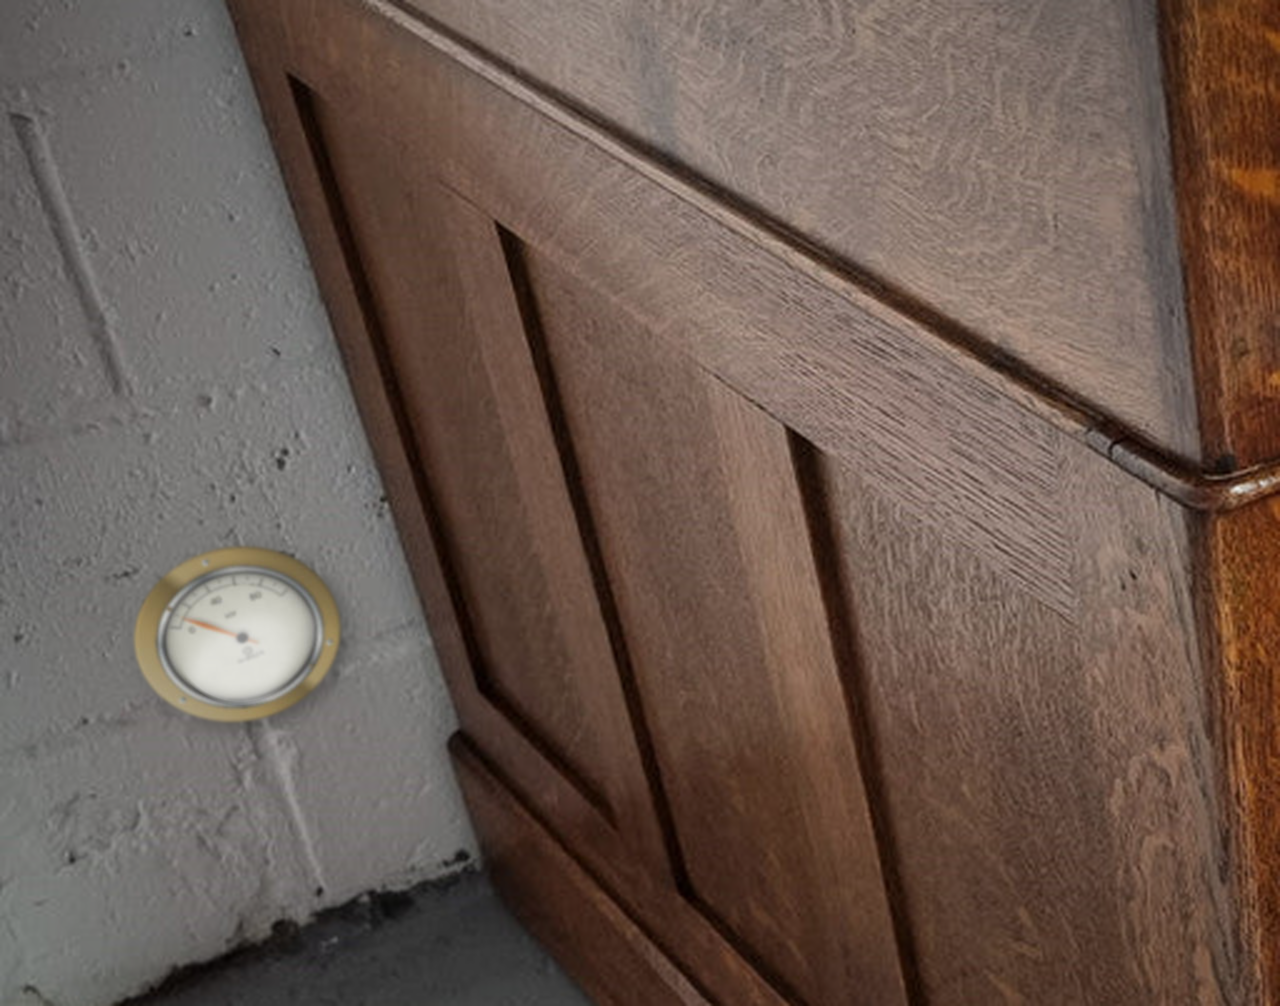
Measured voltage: 10 mV
